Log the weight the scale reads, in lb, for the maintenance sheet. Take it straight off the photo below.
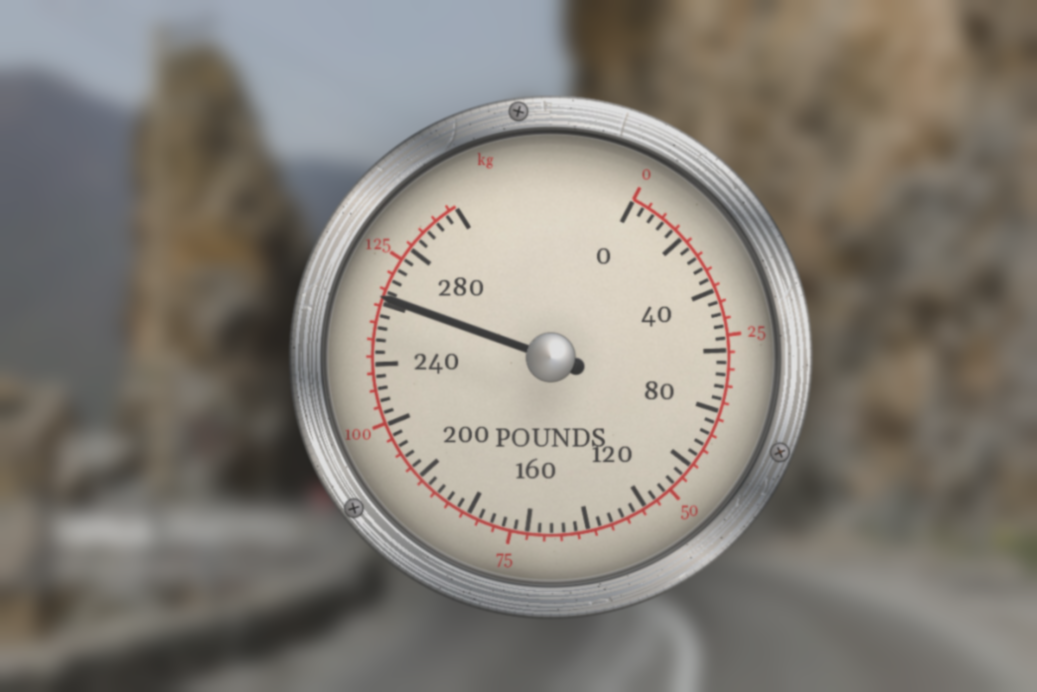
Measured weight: 262 lb
